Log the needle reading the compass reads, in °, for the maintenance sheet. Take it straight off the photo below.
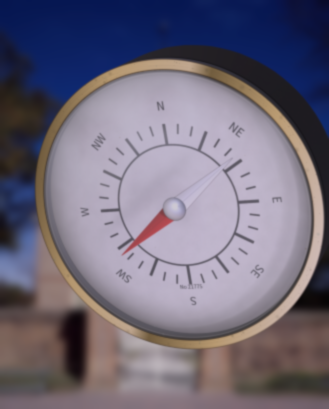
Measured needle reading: 235 °
